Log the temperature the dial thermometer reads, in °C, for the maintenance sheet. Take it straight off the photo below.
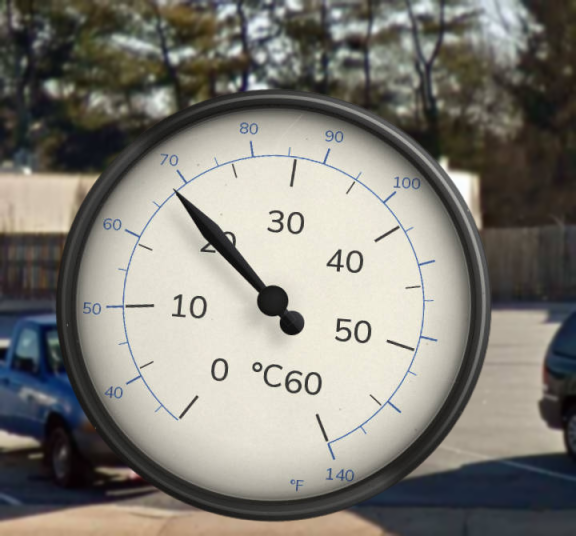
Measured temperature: 20 °C
